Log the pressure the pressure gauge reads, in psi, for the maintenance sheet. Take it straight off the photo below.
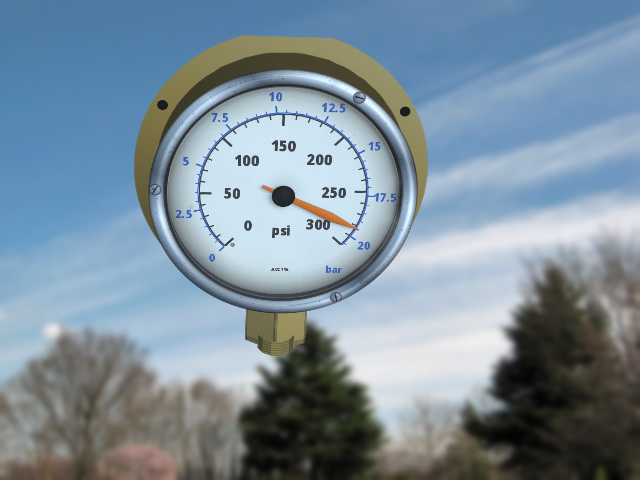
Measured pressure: 280 psi
